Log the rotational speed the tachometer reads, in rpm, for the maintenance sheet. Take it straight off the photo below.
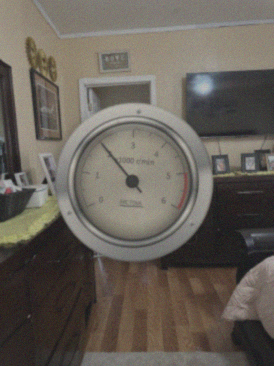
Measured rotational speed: 2000 rpm
